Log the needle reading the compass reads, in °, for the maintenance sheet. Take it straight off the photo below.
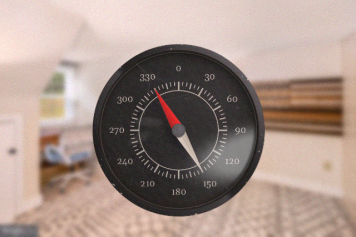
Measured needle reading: 330 °
